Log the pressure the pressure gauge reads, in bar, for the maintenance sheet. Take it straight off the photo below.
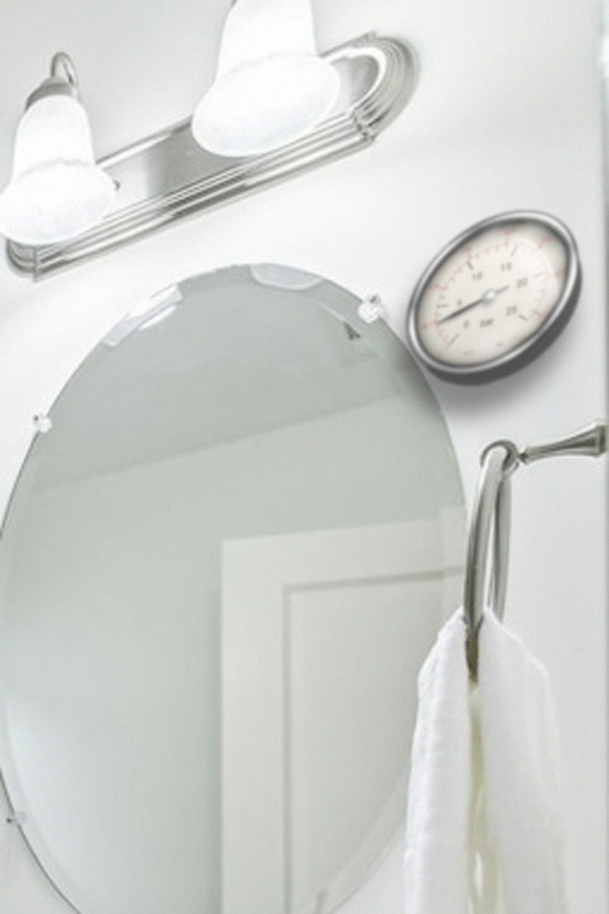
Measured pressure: 3 bar
